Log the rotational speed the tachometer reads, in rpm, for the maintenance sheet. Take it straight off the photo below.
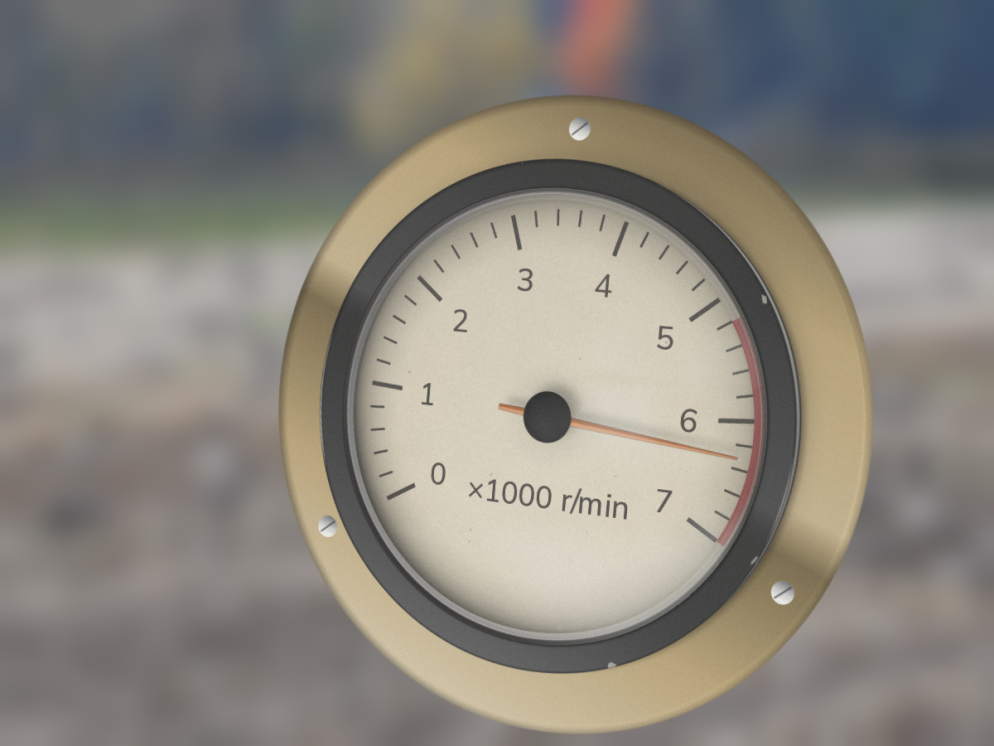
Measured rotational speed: 6300 rpm
